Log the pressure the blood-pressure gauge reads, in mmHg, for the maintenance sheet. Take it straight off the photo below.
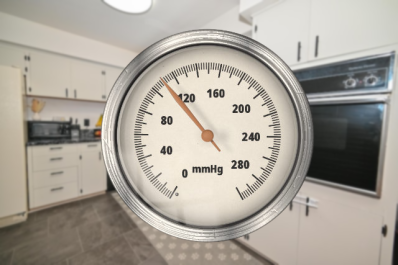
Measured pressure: 110 mmHg
